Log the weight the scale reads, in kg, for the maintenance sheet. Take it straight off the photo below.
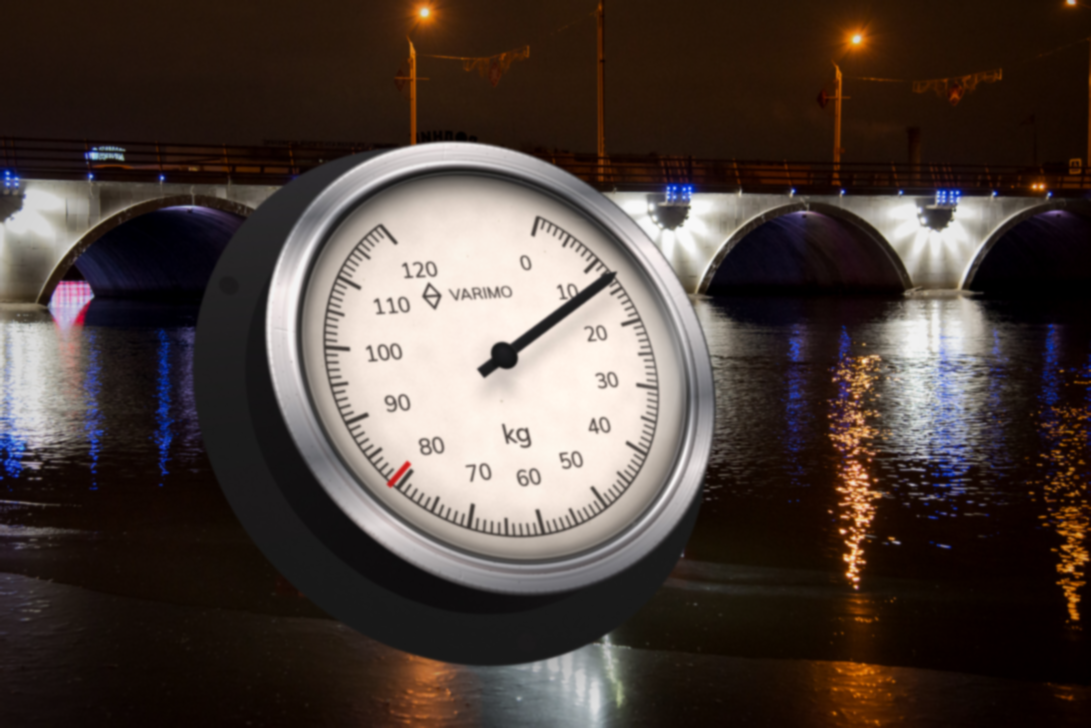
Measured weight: 13 kg
